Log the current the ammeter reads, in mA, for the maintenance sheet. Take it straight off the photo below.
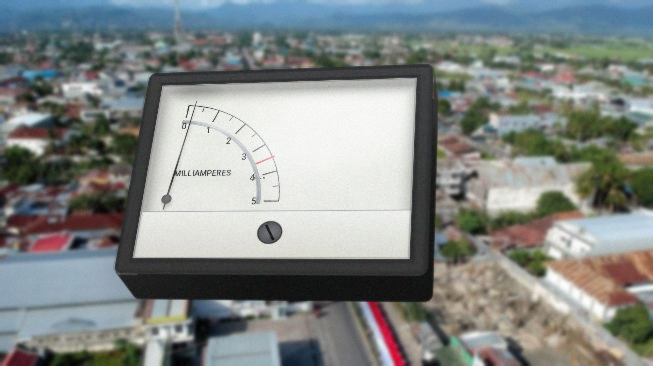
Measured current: 0.25 mA
